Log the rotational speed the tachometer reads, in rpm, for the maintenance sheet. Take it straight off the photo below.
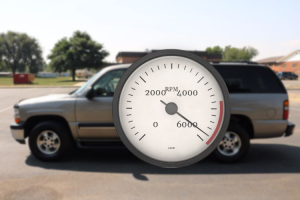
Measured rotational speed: 5800 rpm
